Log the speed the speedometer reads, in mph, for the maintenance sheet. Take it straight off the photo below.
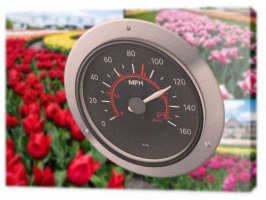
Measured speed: 120 mph
